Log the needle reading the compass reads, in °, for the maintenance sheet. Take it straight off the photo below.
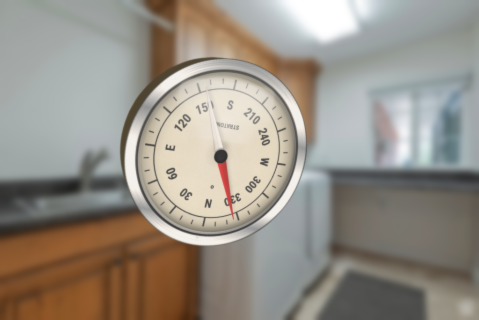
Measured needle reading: 335 °
